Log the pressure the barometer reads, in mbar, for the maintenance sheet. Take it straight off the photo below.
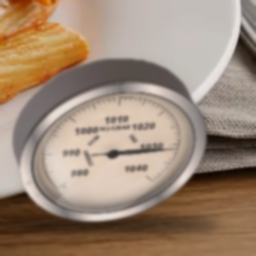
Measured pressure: 1030 mbar
